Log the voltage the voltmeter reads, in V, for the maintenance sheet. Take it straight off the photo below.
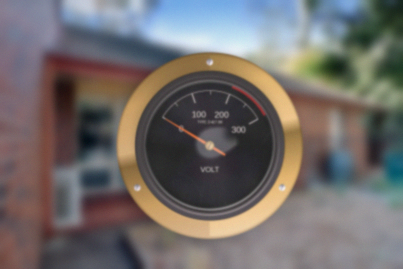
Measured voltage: 0 V
